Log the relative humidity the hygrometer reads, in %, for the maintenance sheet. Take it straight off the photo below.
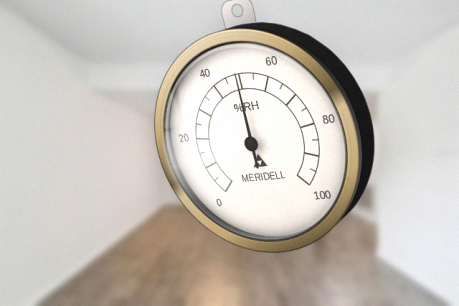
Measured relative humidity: 50 %
